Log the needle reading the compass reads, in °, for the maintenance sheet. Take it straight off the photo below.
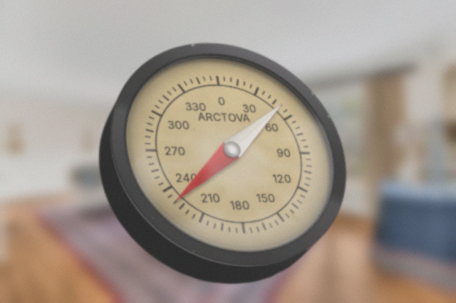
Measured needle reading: 230 °
